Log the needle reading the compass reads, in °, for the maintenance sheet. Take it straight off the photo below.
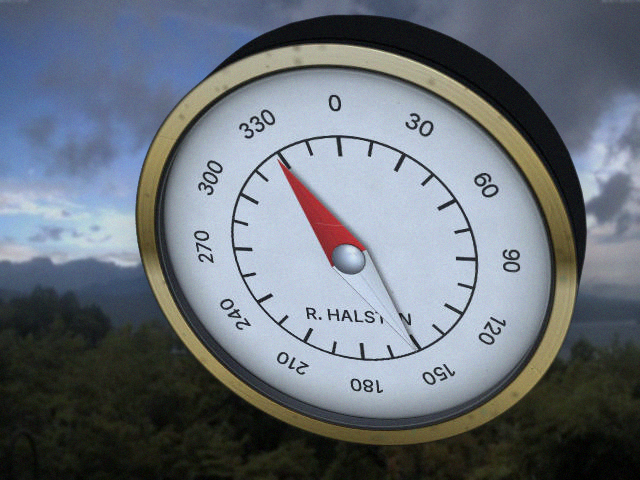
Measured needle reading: 330 °
